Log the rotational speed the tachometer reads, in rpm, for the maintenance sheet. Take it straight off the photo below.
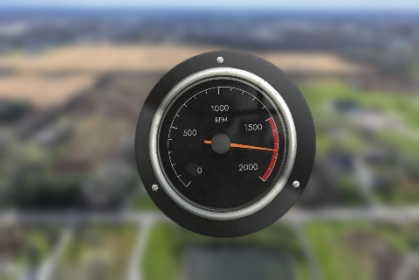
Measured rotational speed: 1750 rpm
